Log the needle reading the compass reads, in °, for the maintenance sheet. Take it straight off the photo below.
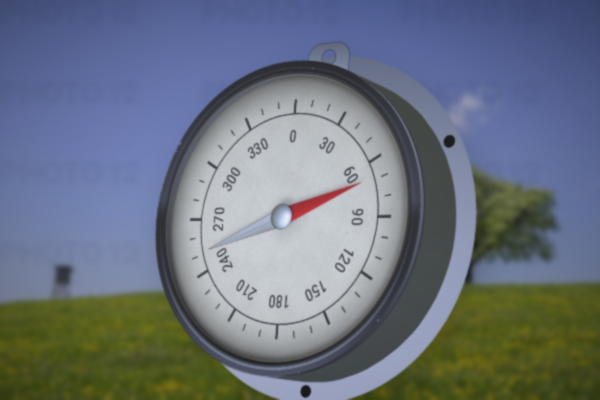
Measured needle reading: 70 °
